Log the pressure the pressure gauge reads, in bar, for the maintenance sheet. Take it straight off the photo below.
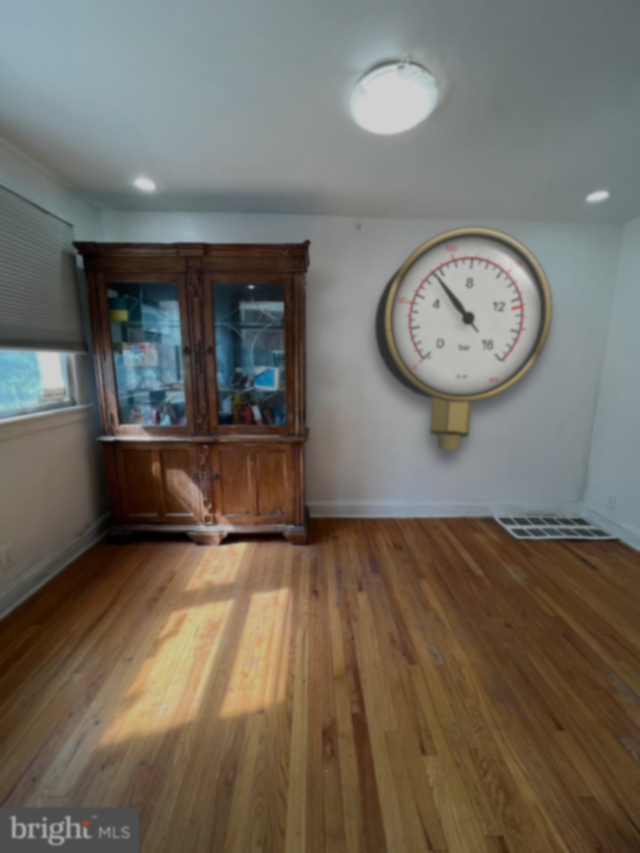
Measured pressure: 5.5 bar
